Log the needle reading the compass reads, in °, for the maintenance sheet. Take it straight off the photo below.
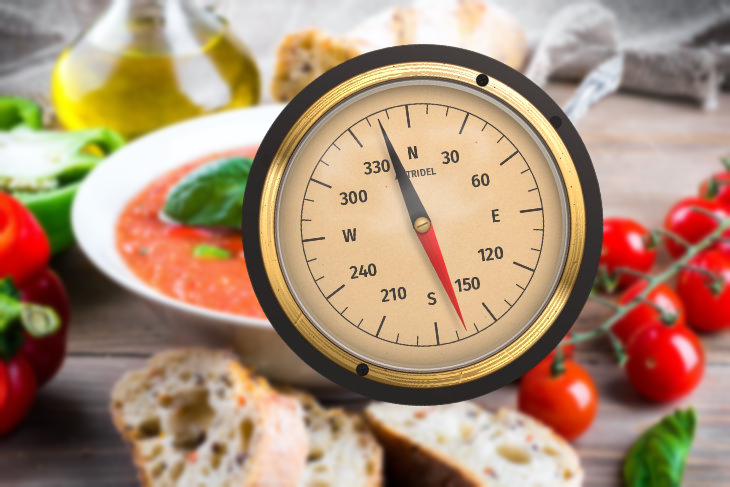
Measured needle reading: 165 °
